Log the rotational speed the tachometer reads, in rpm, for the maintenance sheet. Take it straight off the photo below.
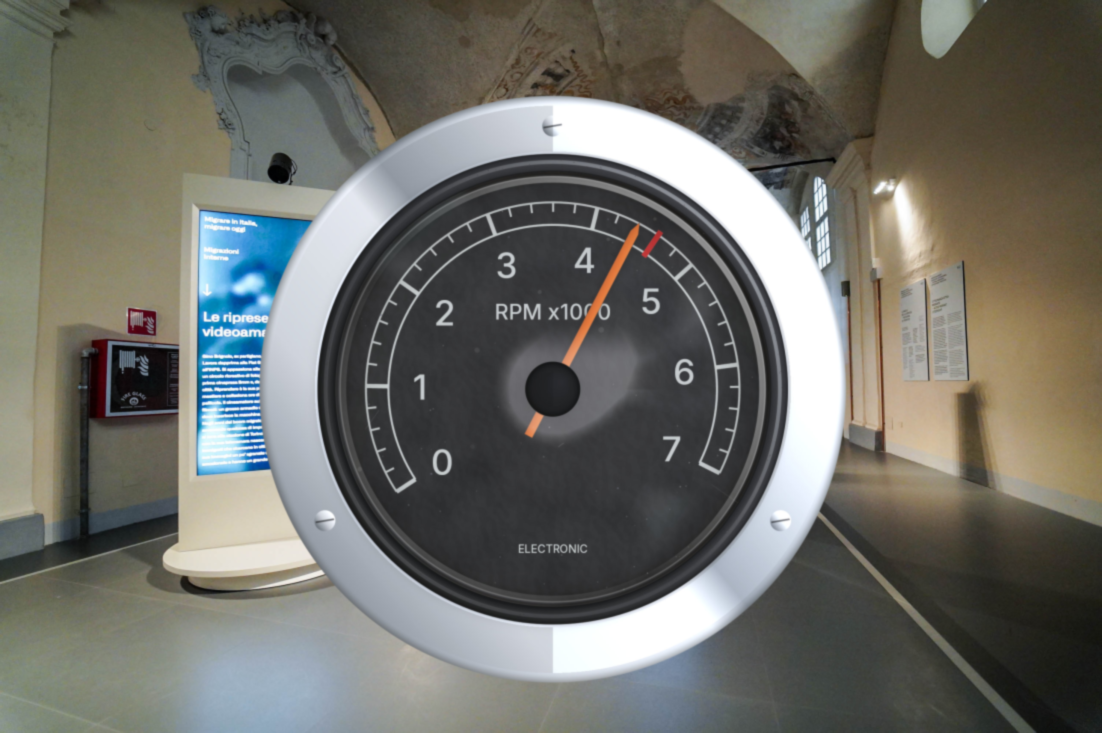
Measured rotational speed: 4400 rpm
